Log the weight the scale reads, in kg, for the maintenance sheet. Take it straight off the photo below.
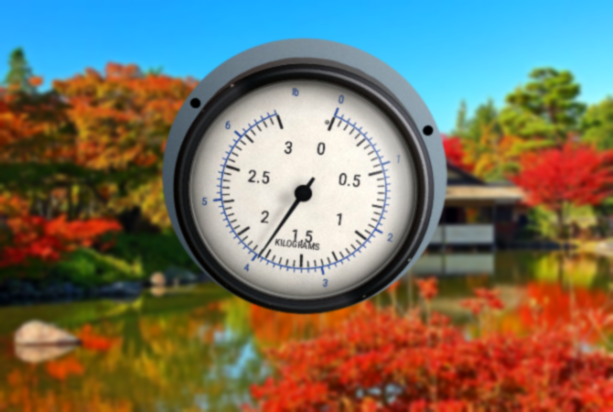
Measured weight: 1.8 kg
